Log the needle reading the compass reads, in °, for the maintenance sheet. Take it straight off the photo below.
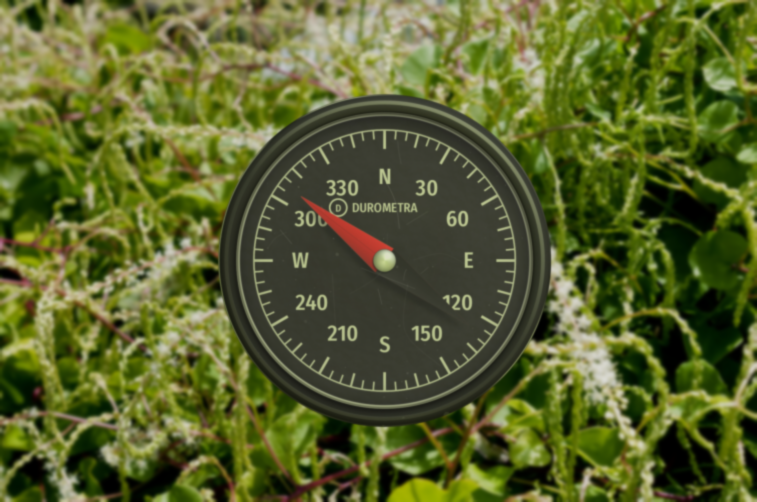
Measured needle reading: 307.5 °
